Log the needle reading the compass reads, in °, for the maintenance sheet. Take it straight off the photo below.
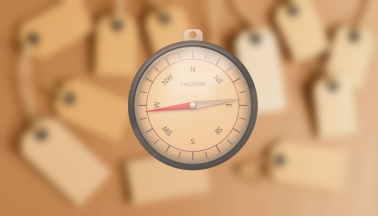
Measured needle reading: 262.5 °
